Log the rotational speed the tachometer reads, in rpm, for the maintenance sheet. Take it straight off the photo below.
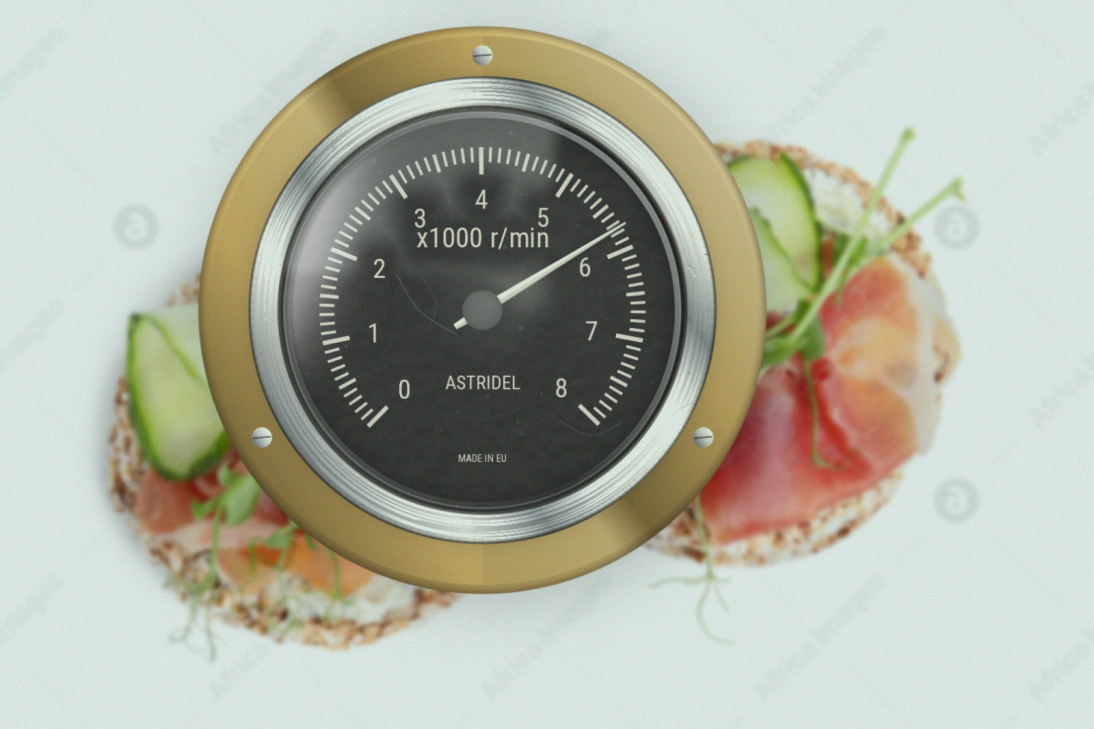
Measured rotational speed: 5750 rpm
